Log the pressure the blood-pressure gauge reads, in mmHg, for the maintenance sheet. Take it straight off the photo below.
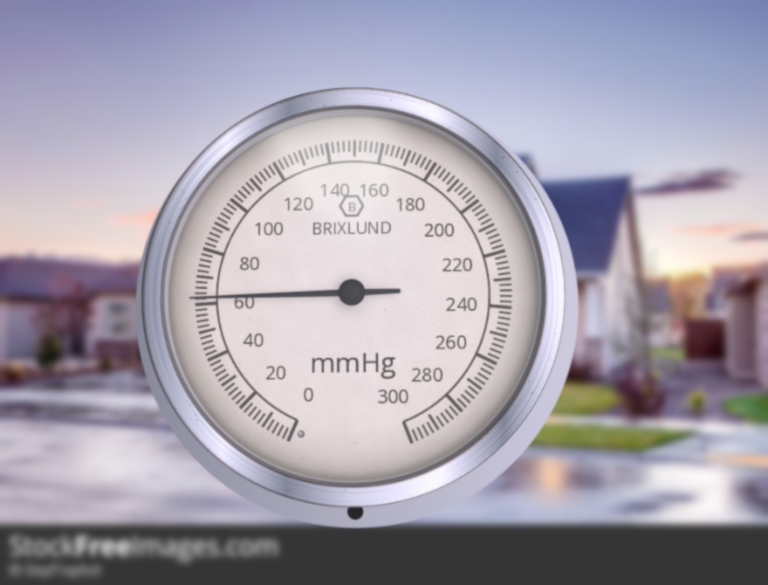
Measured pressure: 62 mmHg
